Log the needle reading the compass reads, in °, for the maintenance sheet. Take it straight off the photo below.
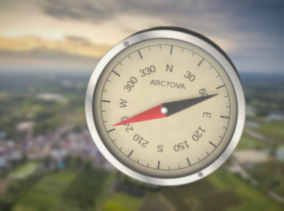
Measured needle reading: 245 °
